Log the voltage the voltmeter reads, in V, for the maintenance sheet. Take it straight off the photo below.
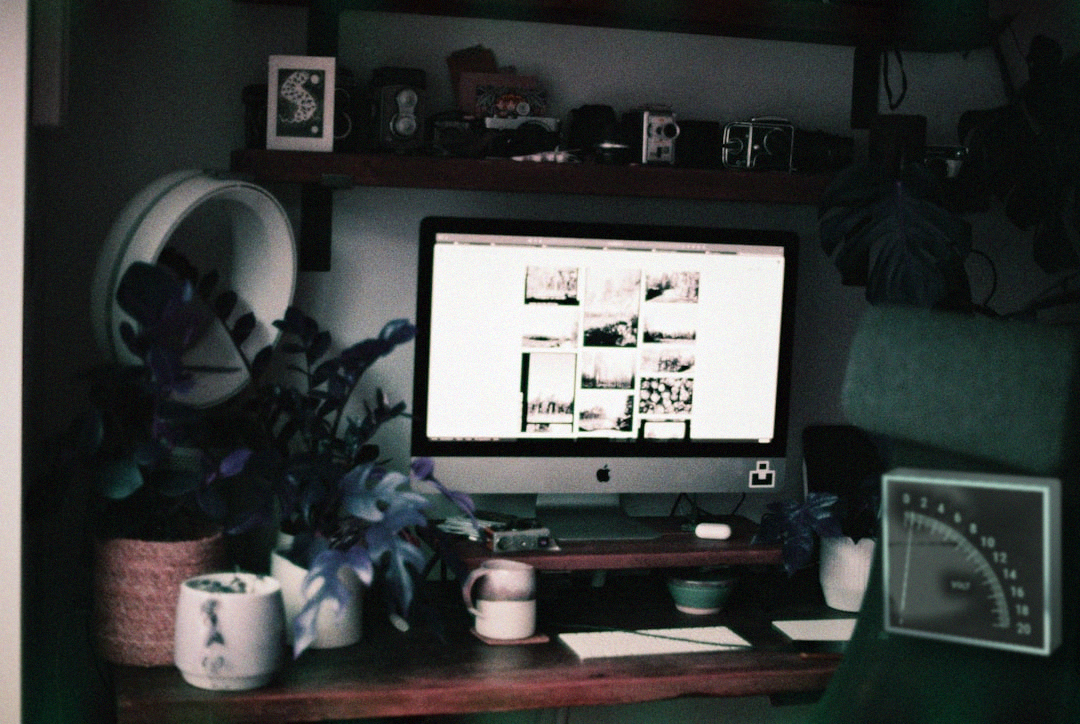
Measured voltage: 1 V
